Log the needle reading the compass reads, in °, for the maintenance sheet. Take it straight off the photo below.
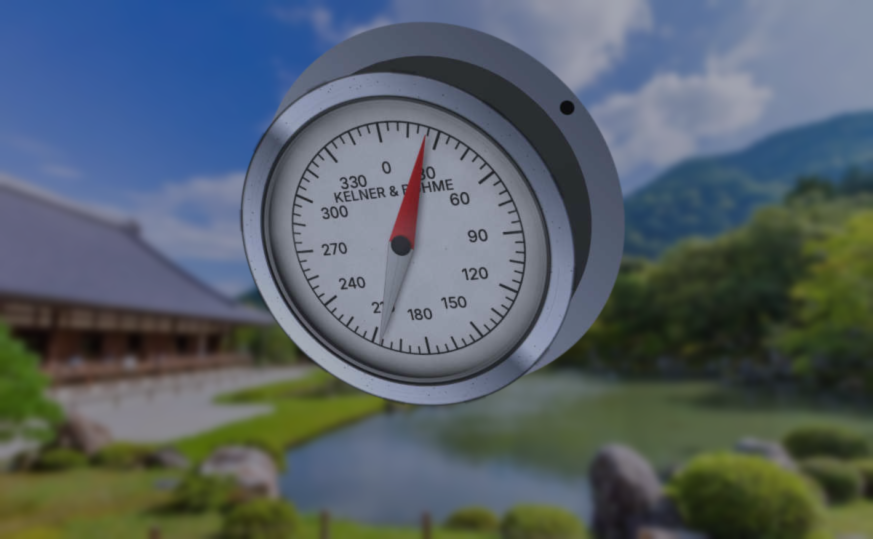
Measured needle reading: 25 °
